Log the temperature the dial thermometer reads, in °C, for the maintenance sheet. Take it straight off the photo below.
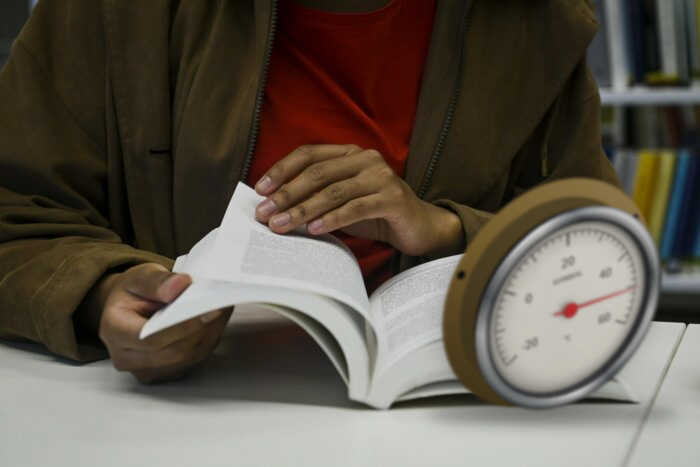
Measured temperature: 50 °C
